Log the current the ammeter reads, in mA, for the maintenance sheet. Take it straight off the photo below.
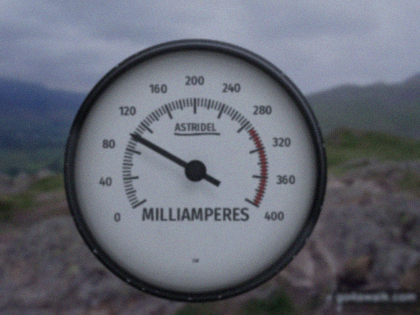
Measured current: 100 mA
